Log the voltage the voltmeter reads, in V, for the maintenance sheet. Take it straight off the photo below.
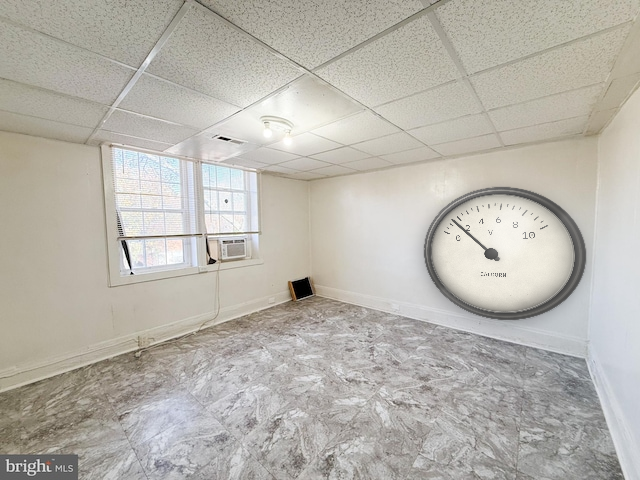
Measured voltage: 1.5 V
